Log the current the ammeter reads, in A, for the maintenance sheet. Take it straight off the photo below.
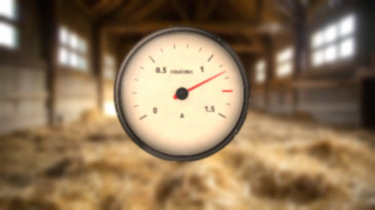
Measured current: 1.15 A
